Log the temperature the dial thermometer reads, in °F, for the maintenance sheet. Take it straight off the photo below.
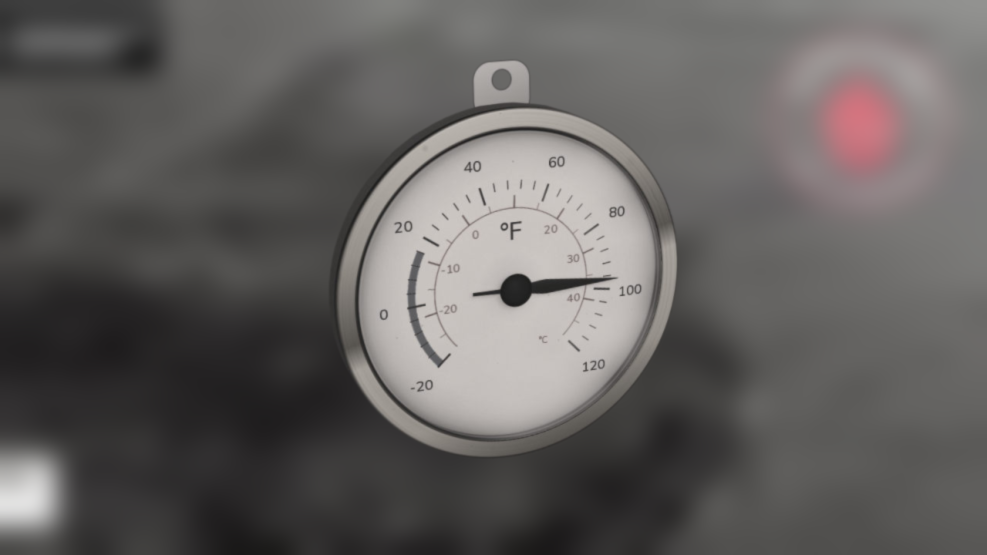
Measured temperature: 96 °F
